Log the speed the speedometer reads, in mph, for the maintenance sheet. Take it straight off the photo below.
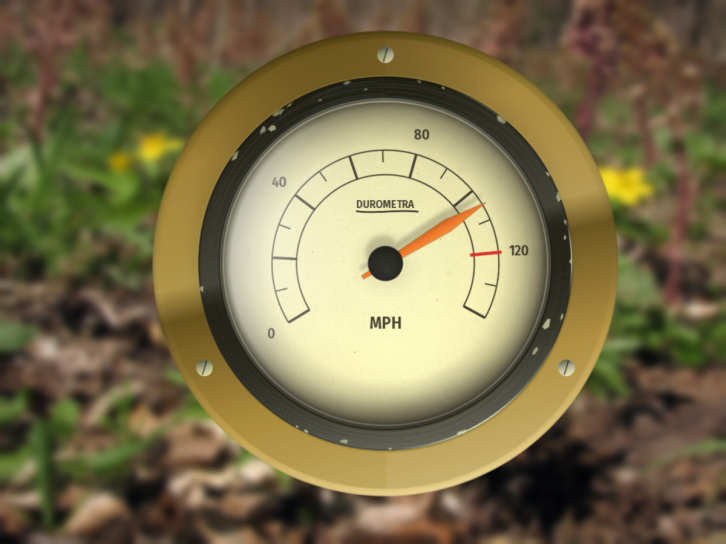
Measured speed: 105 mph
